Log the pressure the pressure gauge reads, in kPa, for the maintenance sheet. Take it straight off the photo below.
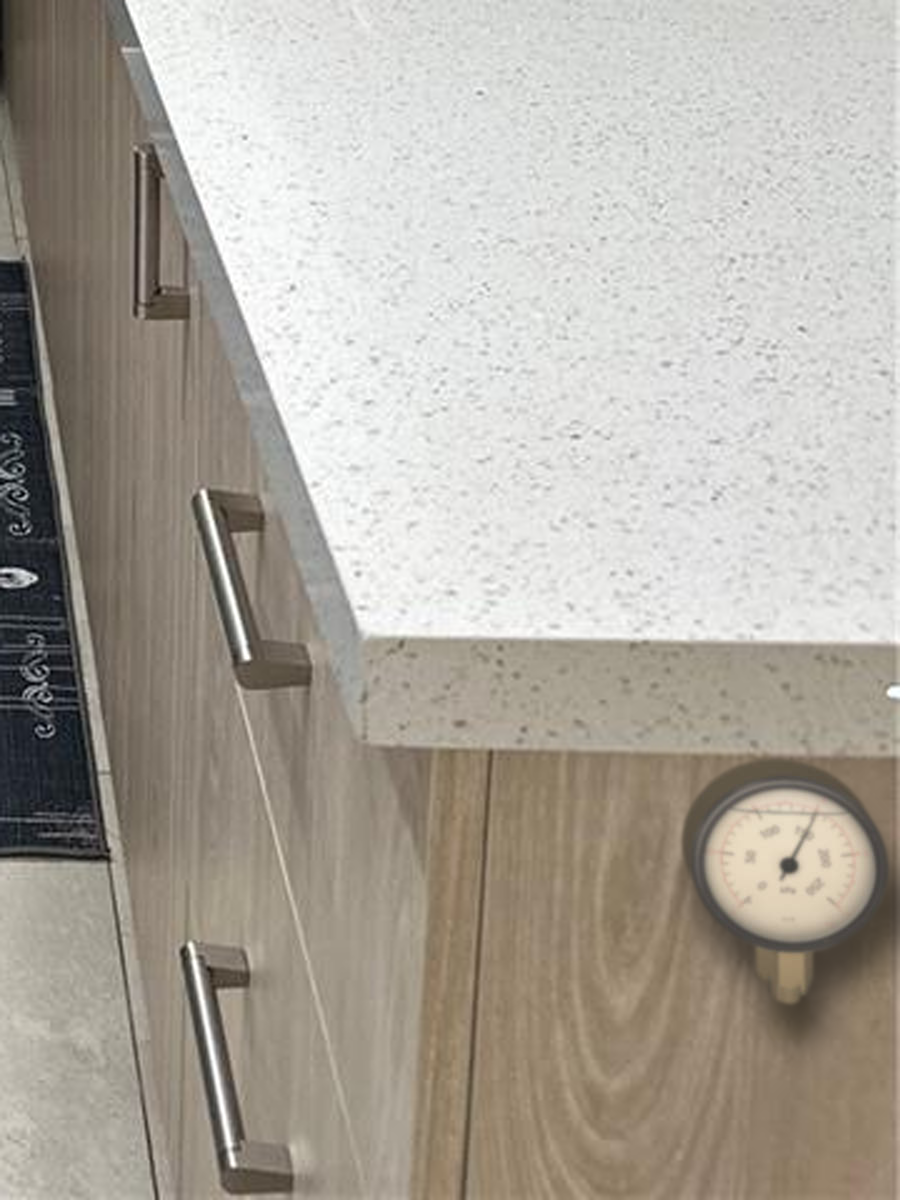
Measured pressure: 150 kPa
